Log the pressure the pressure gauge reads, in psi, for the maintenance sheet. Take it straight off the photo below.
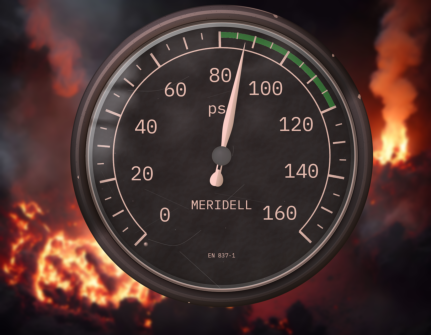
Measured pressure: 87.5 psi
